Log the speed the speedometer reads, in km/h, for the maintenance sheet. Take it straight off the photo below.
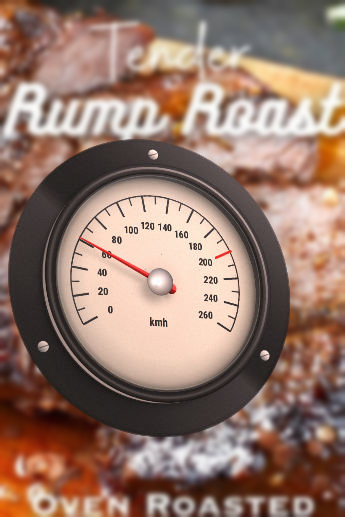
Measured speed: 60 km/h
